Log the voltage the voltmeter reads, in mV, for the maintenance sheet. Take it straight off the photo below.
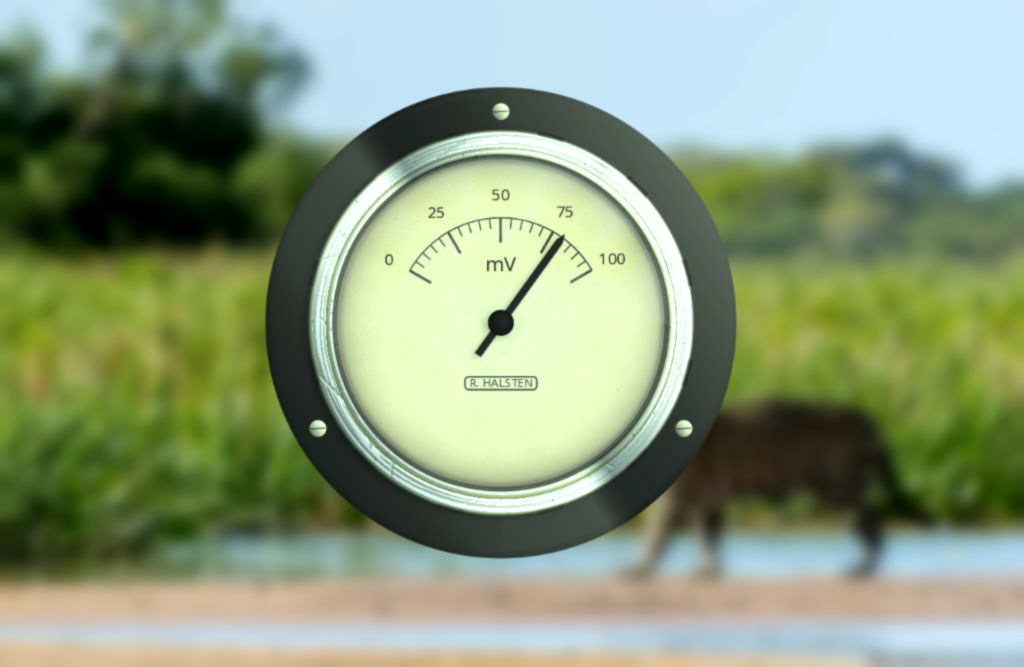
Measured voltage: 80 mV
